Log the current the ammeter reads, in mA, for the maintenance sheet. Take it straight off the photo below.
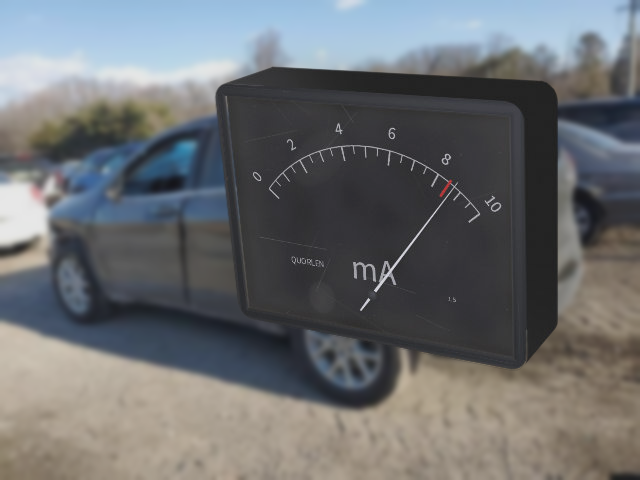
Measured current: 8.75 mA
